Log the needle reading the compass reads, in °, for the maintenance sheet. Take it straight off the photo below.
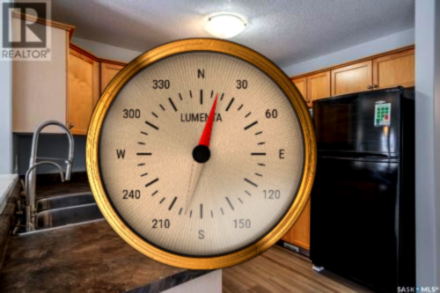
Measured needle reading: 15 °
